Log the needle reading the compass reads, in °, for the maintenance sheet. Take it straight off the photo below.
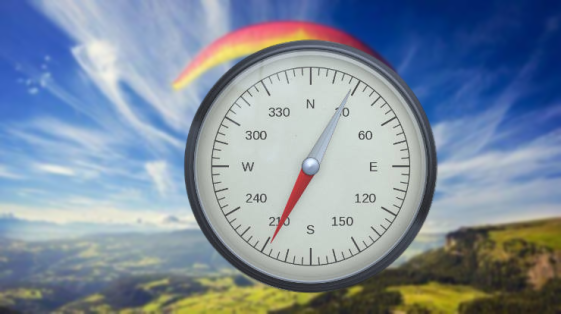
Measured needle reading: 207.5 °
